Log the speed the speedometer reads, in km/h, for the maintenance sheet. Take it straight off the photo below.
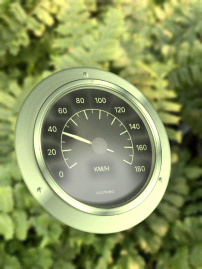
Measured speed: 40 km/h
